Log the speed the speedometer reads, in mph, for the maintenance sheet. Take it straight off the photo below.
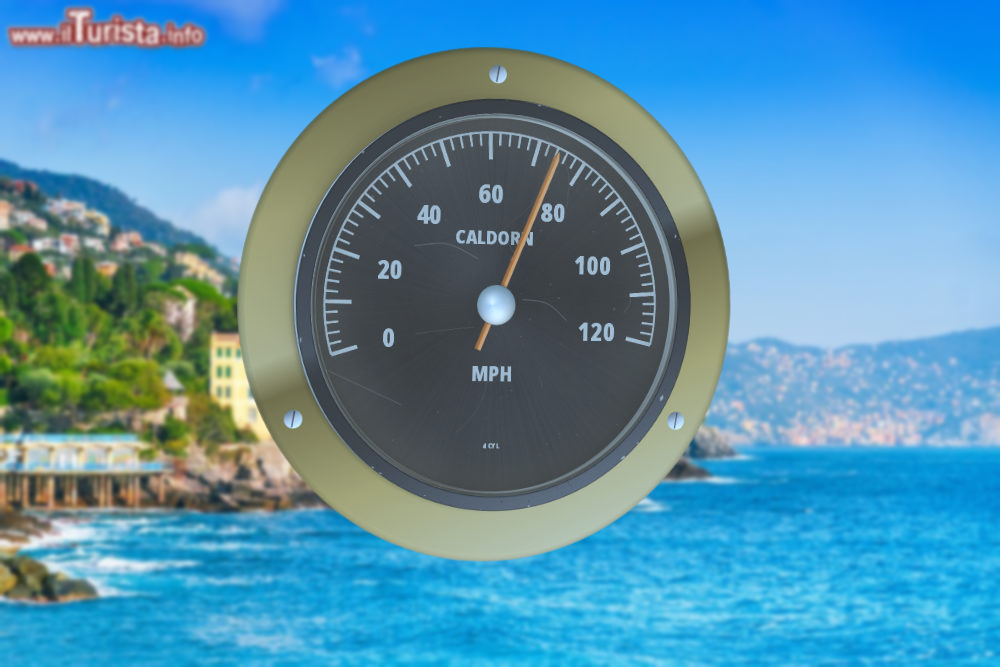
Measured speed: 74 mph
